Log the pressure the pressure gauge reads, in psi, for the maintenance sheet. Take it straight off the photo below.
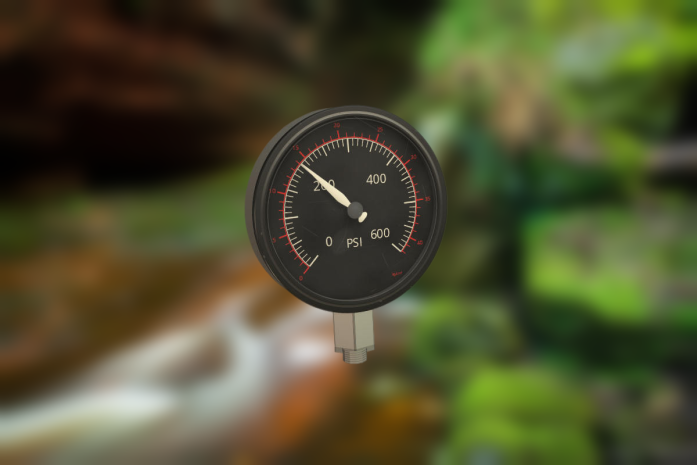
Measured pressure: 200 psi
